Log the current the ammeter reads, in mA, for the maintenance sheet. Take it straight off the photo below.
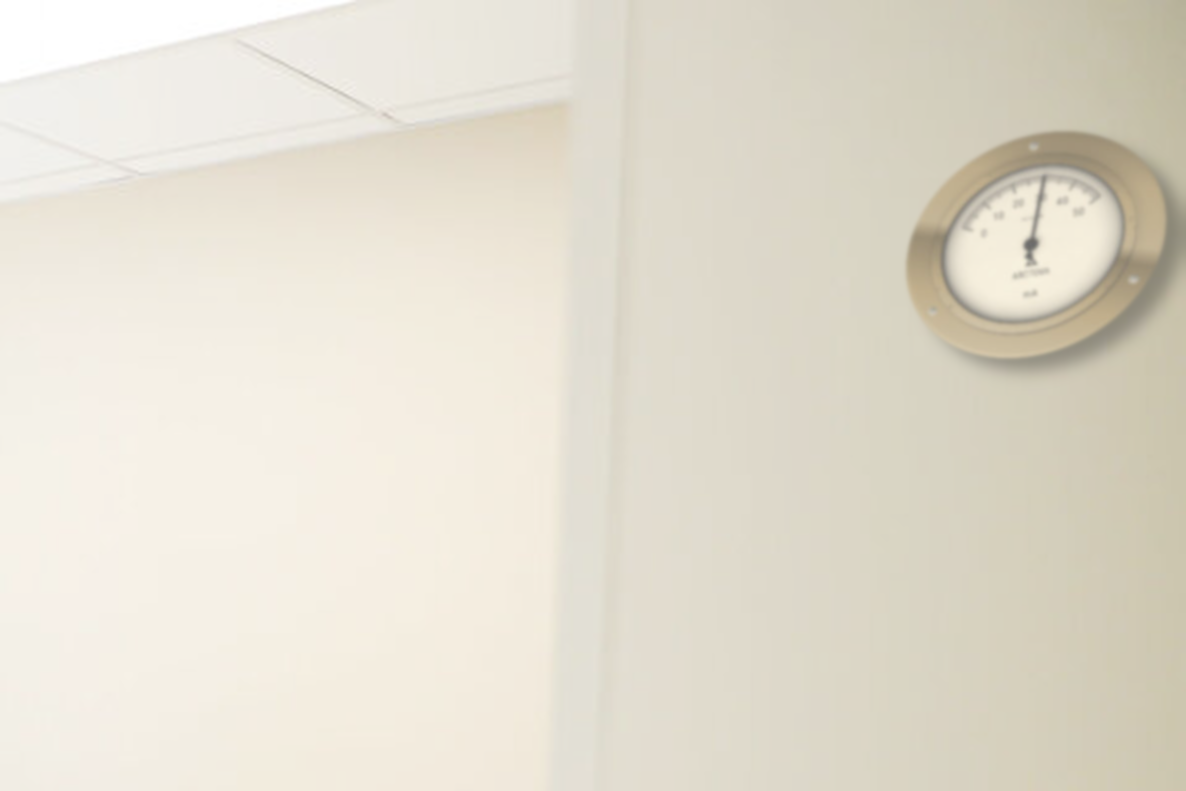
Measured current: 30 mA
